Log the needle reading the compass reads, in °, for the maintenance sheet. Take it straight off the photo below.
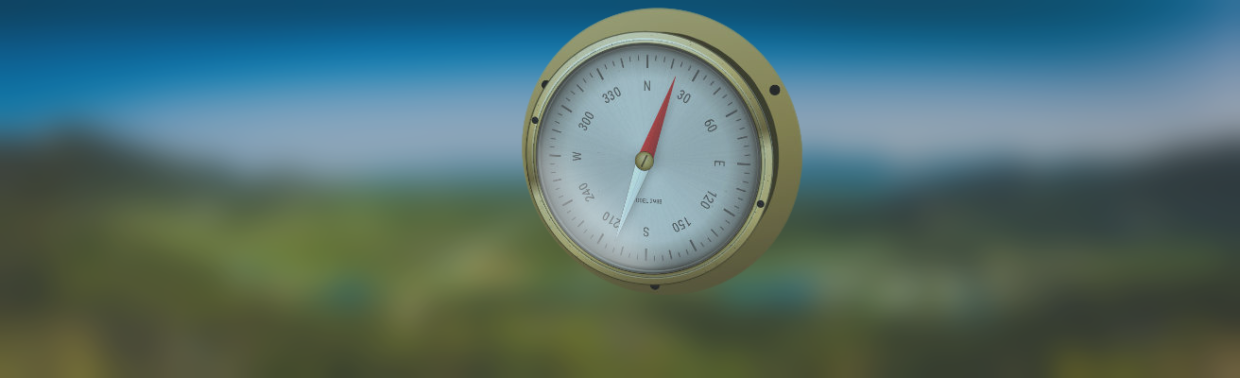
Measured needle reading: 20 °
